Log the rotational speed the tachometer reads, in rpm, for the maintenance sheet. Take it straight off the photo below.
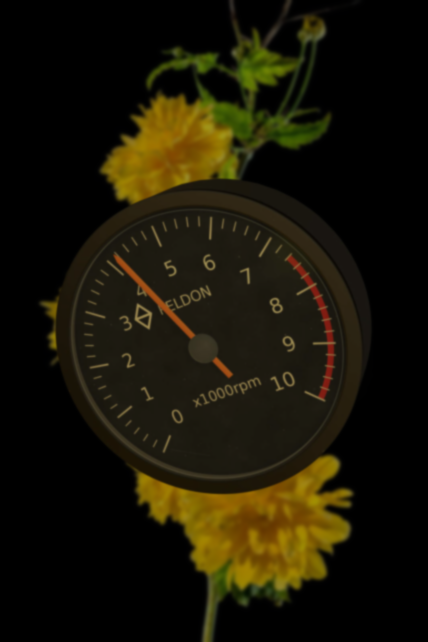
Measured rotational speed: 4200 rpm
